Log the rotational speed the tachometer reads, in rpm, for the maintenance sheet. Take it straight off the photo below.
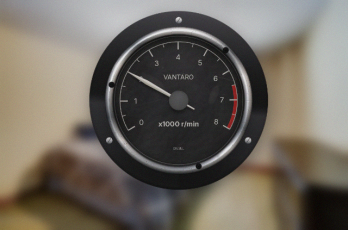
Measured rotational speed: 2000 rpm
